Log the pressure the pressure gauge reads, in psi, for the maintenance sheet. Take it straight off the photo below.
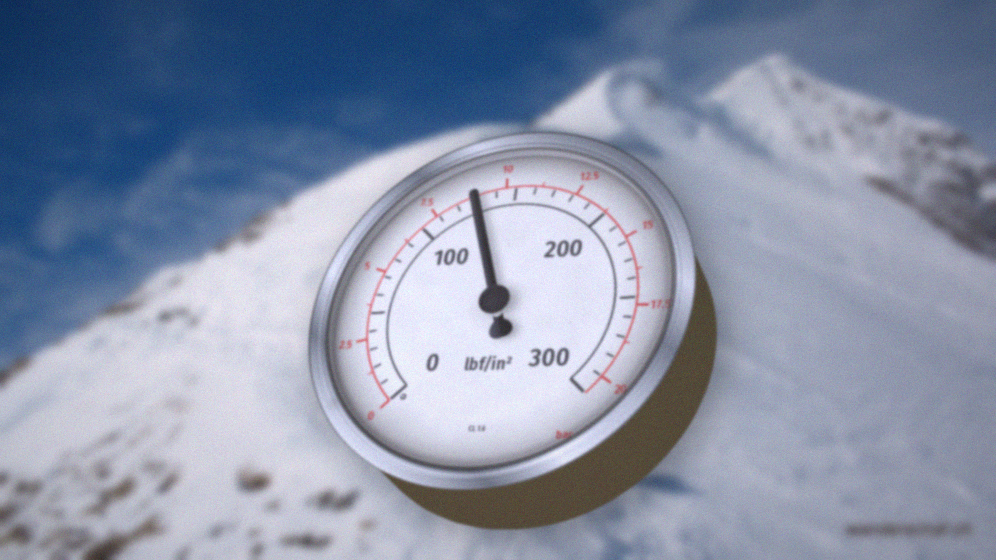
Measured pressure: 130 psi
